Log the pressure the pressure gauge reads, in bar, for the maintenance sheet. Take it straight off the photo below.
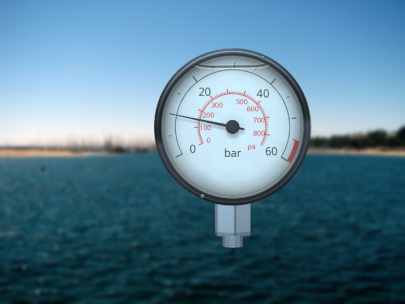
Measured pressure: 10 bar
